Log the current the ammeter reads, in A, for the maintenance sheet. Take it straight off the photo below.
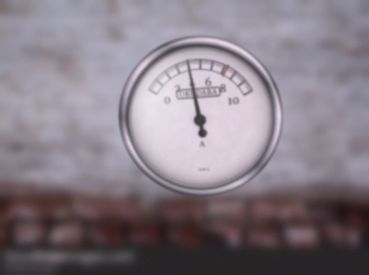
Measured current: 4 A
